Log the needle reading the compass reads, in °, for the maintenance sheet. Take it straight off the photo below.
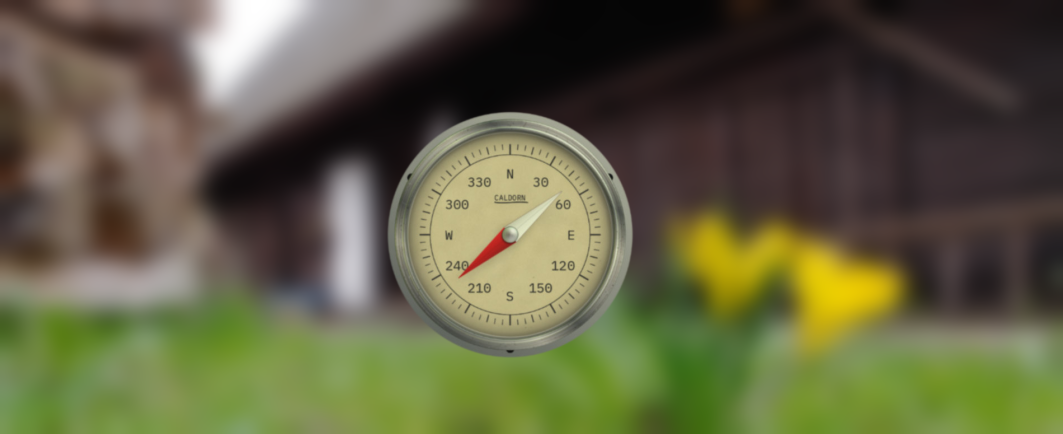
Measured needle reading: 230 °
